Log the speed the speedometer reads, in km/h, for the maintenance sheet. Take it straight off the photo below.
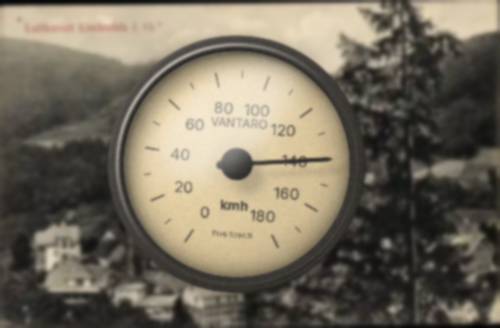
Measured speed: 140 km/h
